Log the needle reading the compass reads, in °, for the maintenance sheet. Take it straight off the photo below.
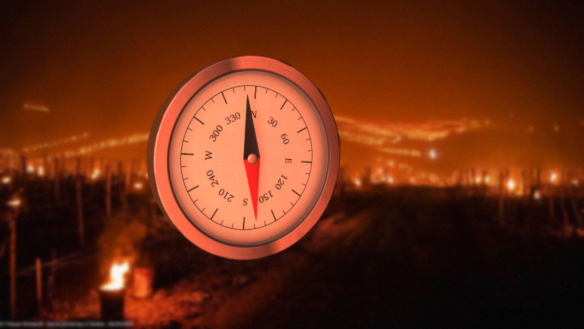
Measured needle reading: 170 °
